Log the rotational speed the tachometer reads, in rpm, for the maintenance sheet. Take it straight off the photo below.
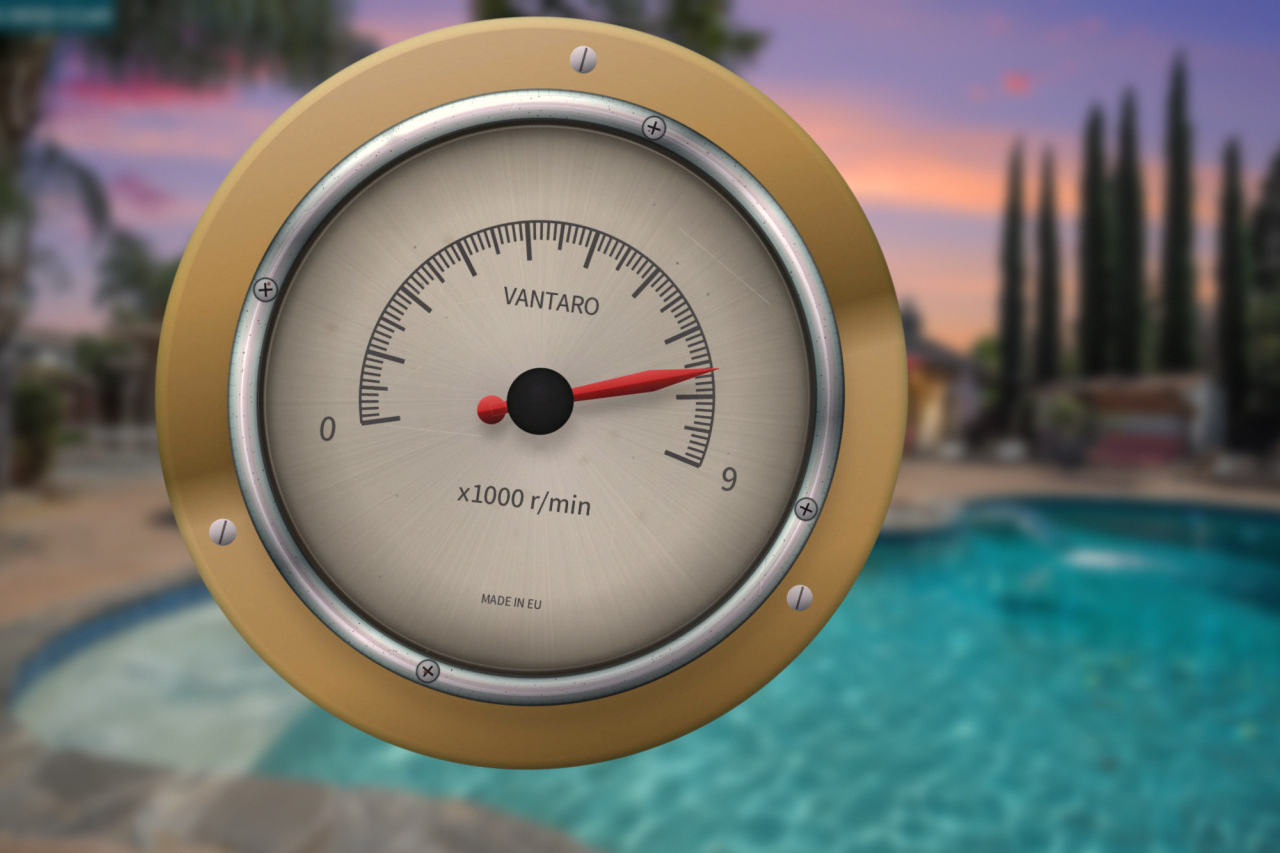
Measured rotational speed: 7600 rpm
